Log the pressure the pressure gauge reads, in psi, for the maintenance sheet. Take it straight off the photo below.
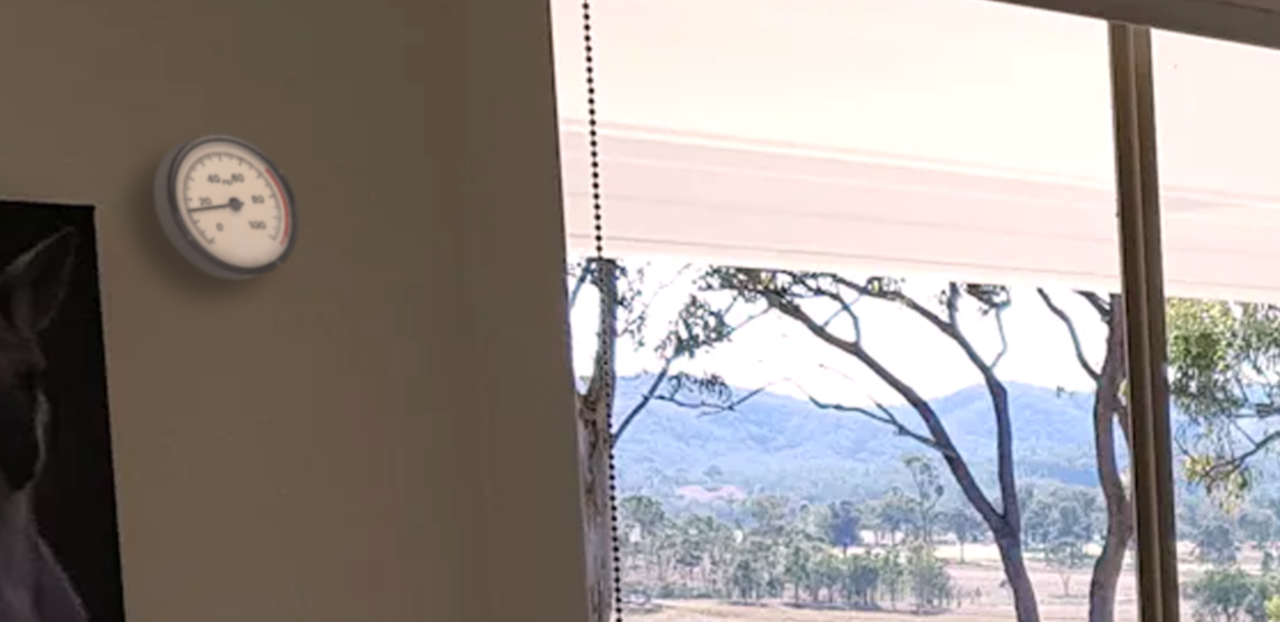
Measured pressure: 15 psi
